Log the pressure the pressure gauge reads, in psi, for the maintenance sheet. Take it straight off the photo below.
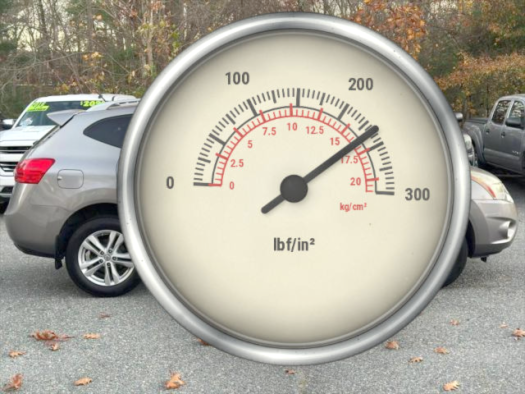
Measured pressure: 235 psi
